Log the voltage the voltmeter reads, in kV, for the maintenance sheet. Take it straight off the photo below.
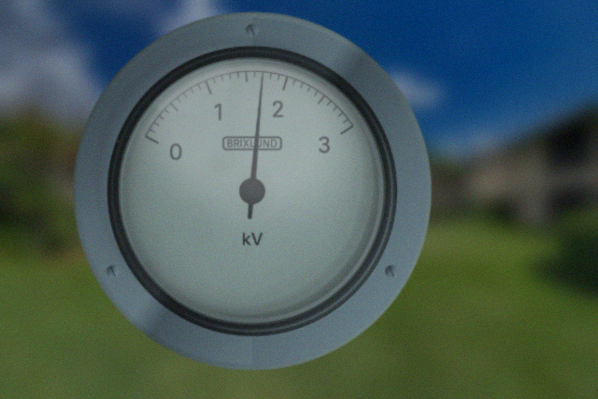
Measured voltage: 1.7 kV
